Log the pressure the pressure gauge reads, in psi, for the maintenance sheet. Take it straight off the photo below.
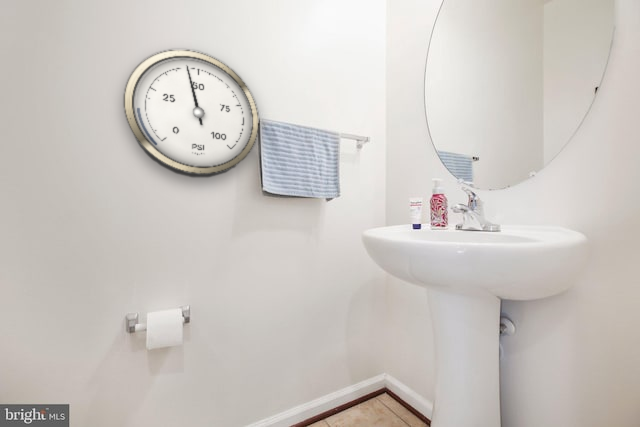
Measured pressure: 45 psi
